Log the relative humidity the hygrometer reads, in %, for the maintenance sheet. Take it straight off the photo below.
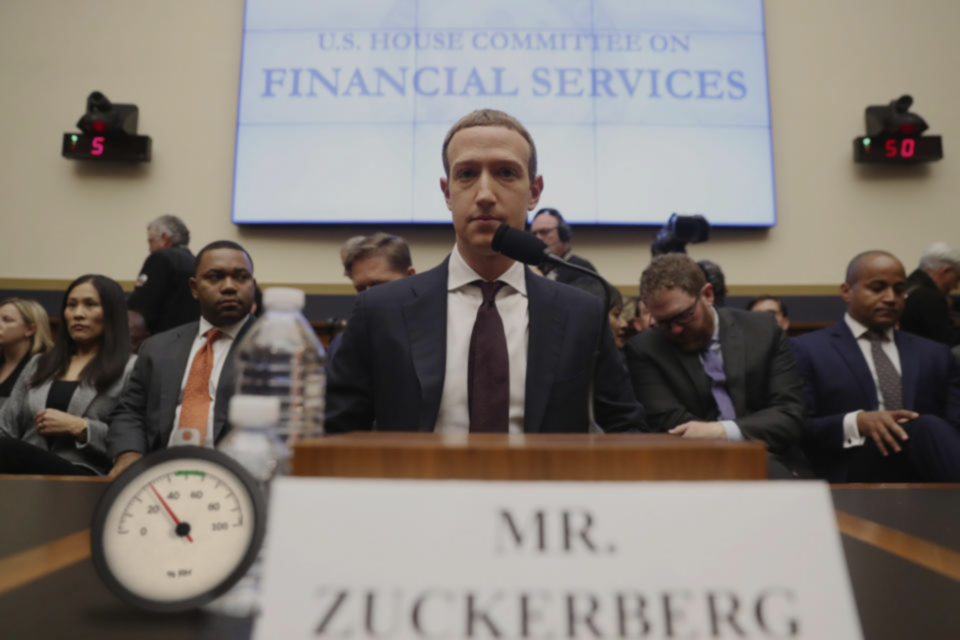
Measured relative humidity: 30 %
